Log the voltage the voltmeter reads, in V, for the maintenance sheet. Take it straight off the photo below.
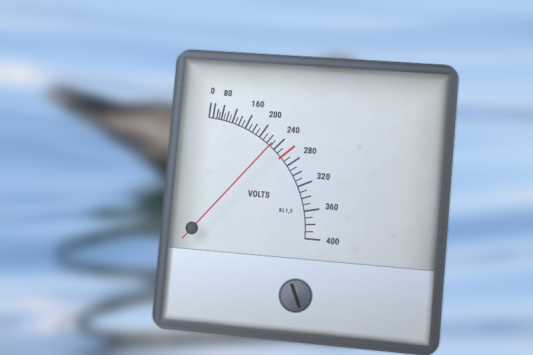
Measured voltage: 230 V
